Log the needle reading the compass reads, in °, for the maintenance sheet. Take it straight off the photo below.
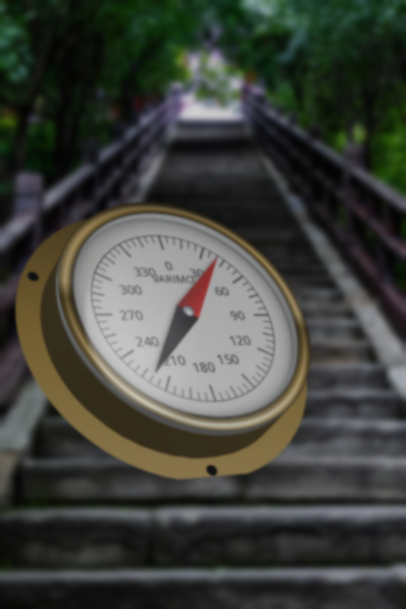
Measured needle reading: 40 °
